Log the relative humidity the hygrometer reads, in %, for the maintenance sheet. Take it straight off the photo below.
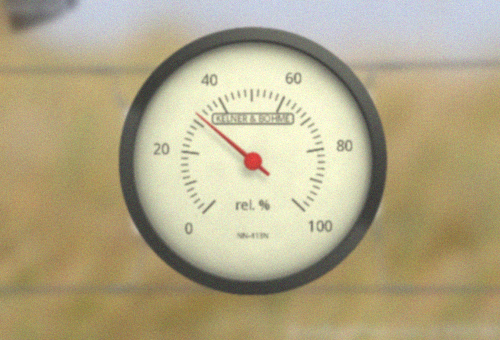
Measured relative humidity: 32 %
